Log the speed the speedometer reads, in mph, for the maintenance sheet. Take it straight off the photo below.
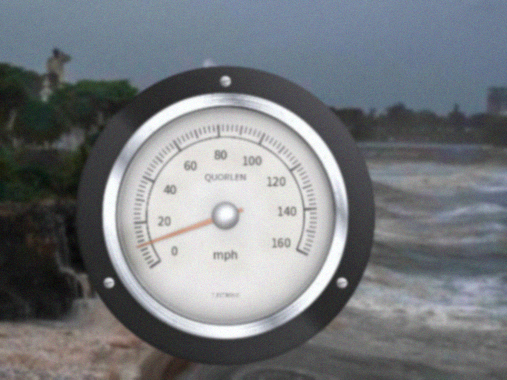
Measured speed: 10 mph
